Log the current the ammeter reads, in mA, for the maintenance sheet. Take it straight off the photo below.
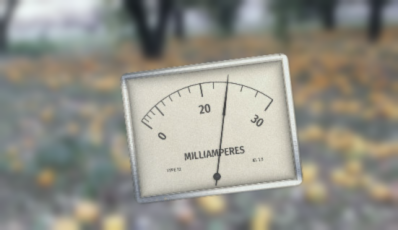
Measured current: 24 mA
